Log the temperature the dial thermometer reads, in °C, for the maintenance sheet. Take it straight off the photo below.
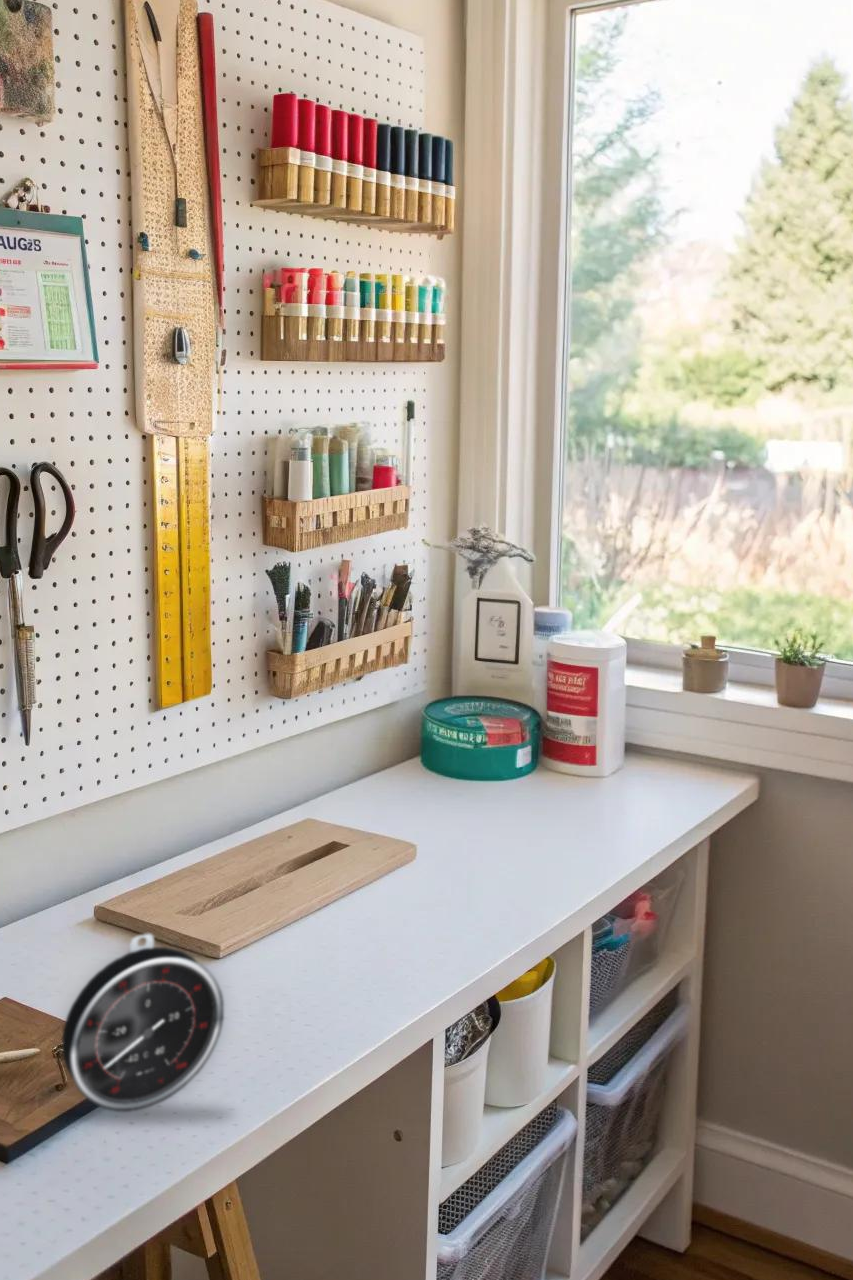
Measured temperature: -32 °C
